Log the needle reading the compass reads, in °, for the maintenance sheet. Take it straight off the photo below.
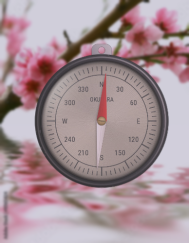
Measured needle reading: 5 °
